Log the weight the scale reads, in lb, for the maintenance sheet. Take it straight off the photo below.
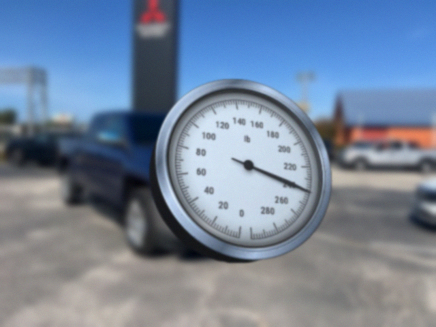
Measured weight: 240 lb
